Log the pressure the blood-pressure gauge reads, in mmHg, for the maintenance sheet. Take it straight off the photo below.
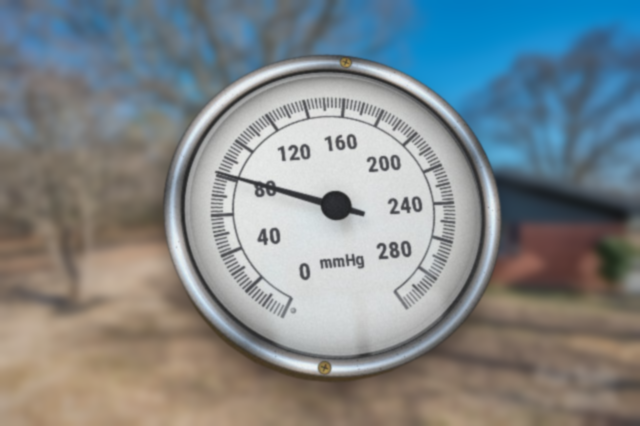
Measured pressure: 80 mmHg
